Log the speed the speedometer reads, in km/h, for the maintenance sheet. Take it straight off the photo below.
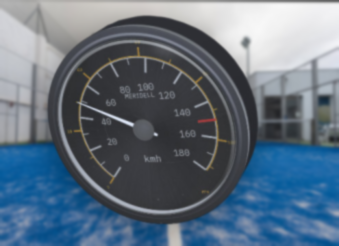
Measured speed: 50 km/h
